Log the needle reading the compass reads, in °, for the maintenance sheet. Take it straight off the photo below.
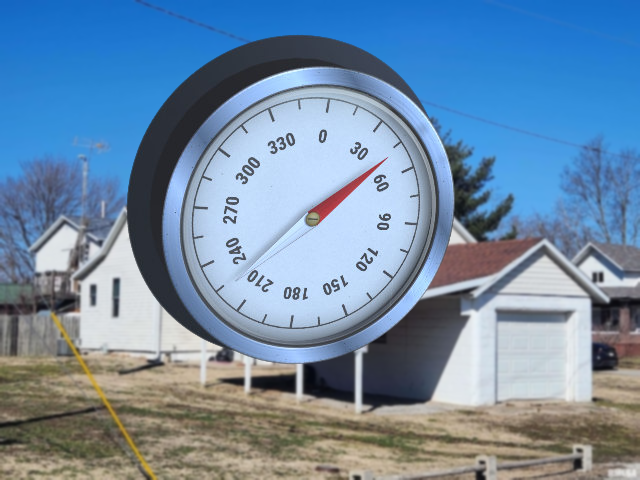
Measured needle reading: 45 °
